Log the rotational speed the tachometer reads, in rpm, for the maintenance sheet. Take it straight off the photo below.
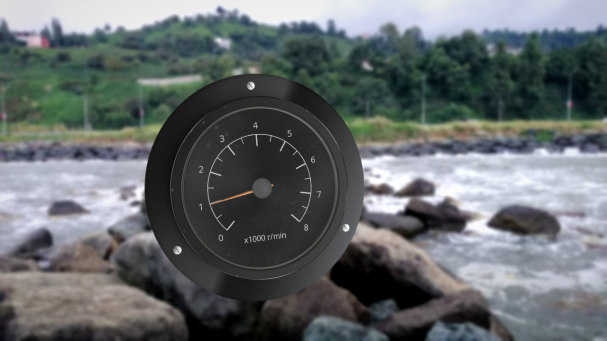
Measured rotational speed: 1000 rpm
